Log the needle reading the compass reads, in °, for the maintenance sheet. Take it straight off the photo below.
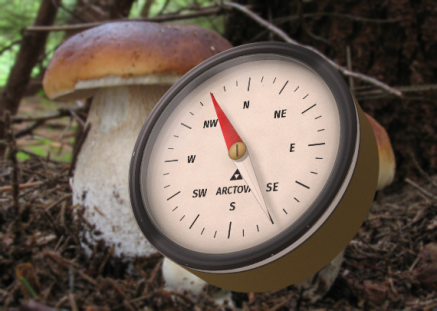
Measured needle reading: 330 °
